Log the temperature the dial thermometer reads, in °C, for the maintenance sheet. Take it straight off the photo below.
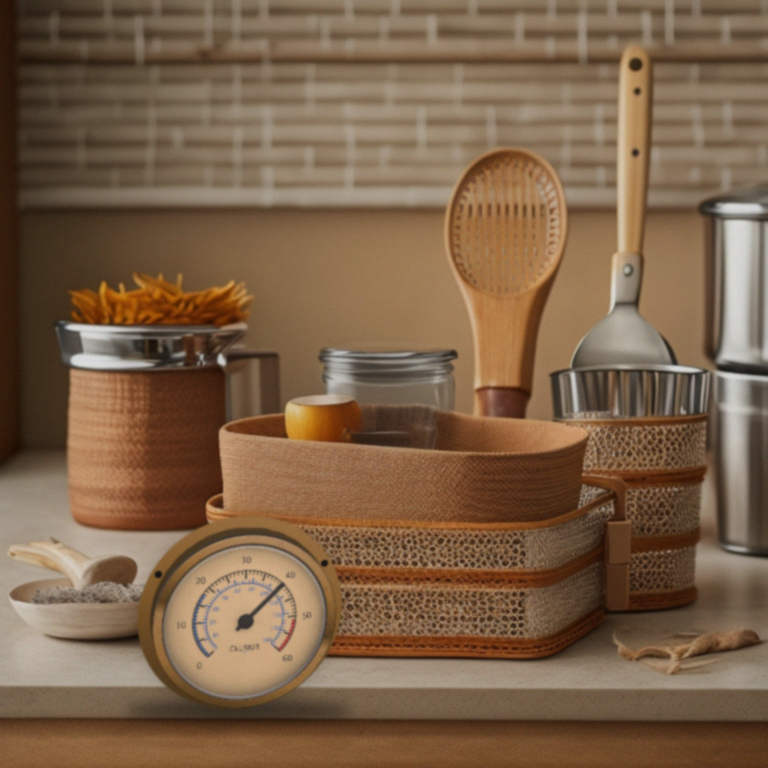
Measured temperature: 40 °C
